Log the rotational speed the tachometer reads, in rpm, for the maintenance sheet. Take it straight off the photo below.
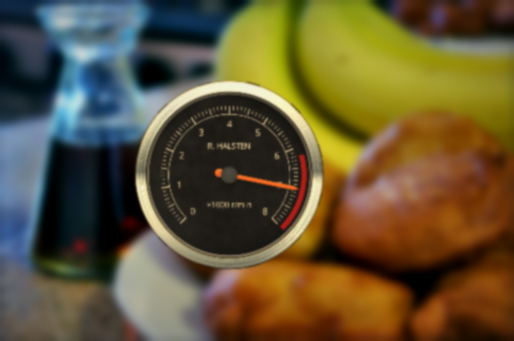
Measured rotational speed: 7000 rpm
